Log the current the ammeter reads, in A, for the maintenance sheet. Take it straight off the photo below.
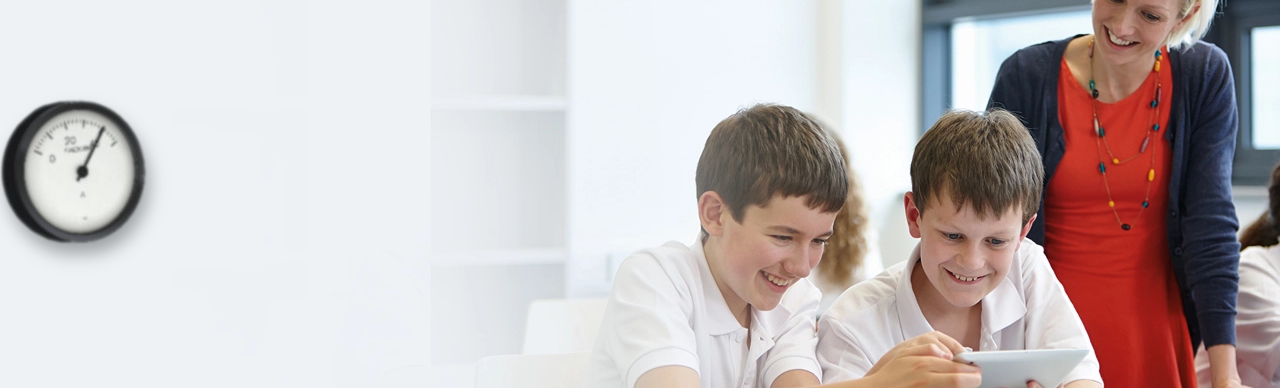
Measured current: 40 A
